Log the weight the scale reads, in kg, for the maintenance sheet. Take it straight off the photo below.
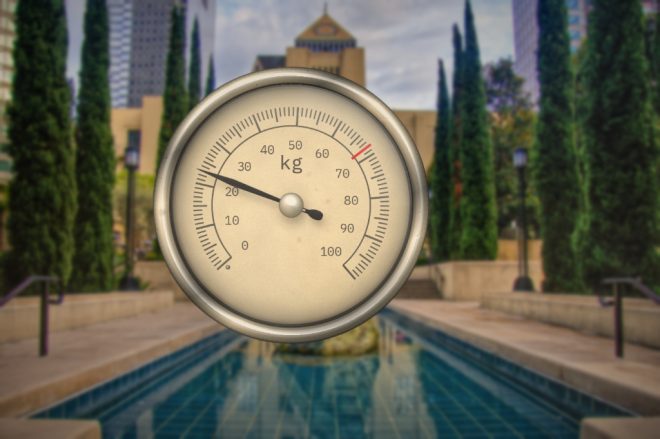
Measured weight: 23 kg
